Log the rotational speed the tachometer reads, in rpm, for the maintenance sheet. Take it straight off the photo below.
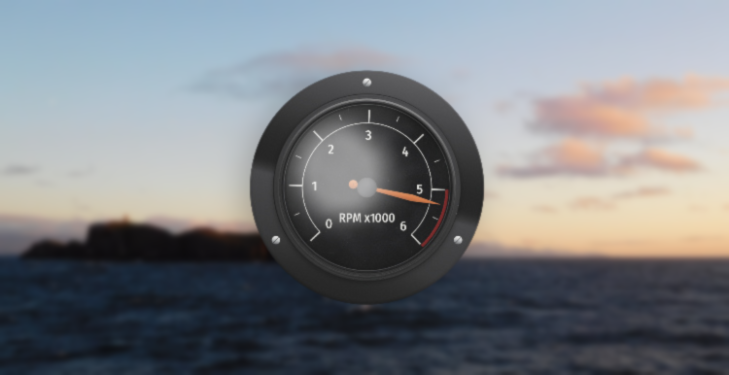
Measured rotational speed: 5250 rpm
